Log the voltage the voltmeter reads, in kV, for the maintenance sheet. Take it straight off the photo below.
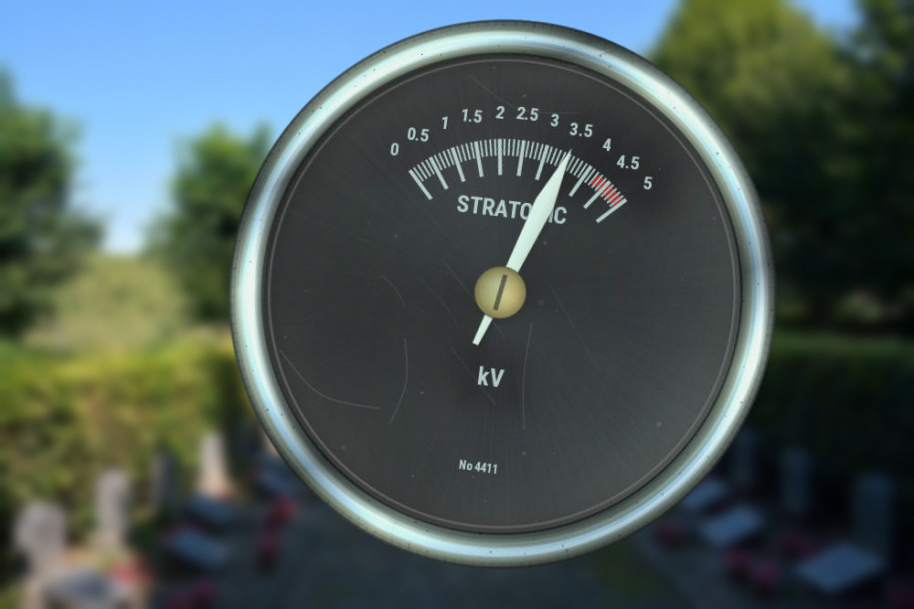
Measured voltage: 3.5 kV
